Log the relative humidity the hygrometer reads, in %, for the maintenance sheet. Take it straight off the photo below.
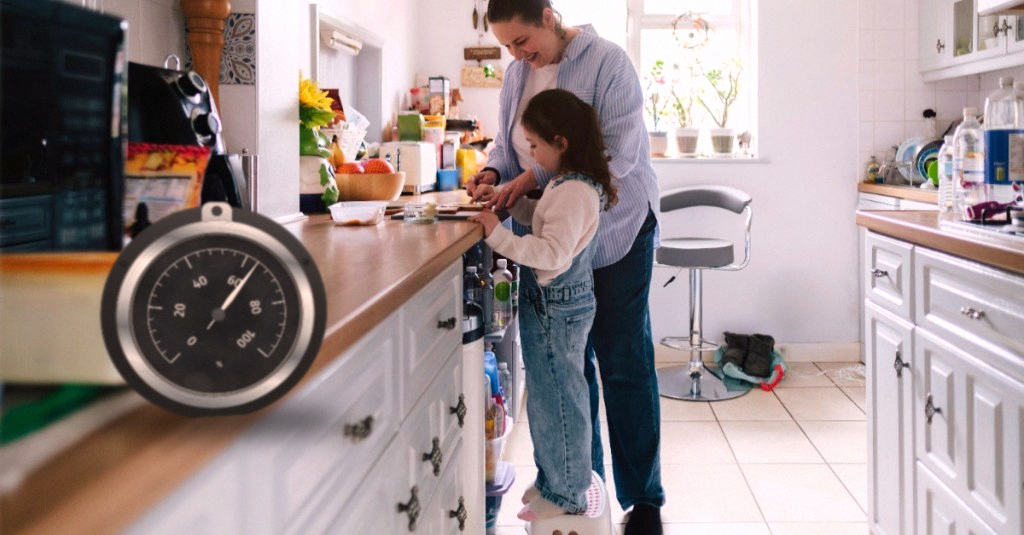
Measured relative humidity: 64 %
